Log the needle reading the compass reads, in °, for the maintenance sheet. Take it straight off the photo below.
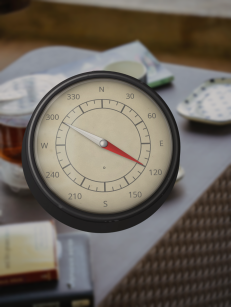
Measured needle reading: 120 °
